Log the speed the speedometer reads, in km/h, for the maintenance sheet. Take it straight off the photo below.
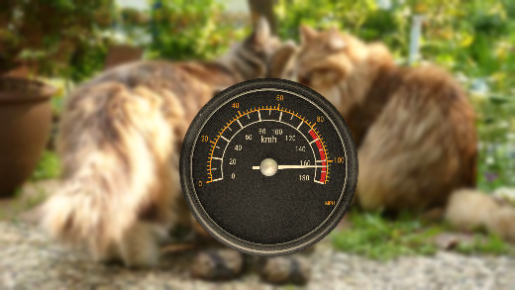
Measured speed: 165 km/h
